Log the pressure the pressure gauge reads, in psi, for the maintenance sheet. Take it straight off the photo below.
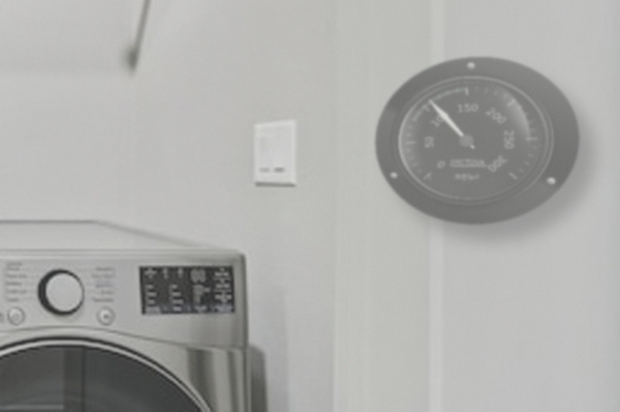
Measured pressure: 110 psi
